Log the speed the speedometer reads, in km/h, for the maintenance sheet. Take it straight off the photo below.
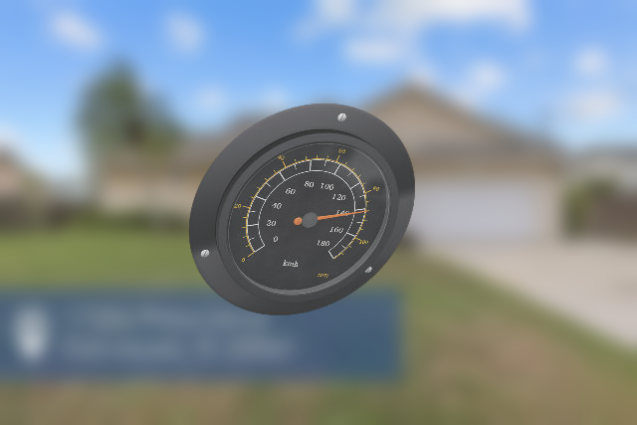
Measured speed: 140 km/h
